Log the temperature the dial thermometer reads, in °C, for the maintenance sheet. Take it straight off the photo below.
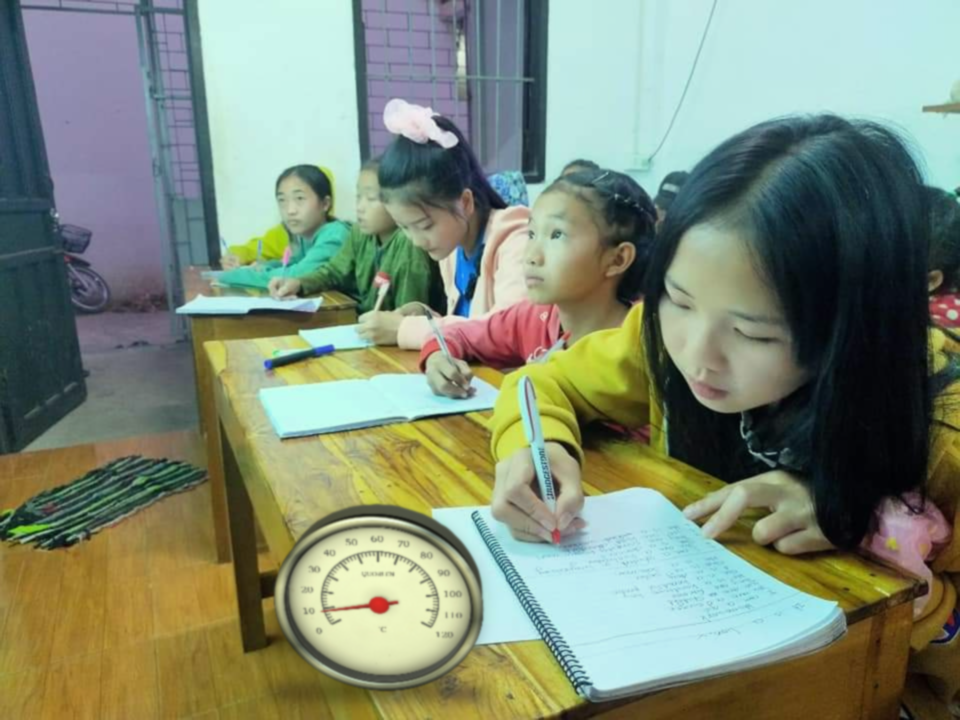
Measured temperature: 10 °C
